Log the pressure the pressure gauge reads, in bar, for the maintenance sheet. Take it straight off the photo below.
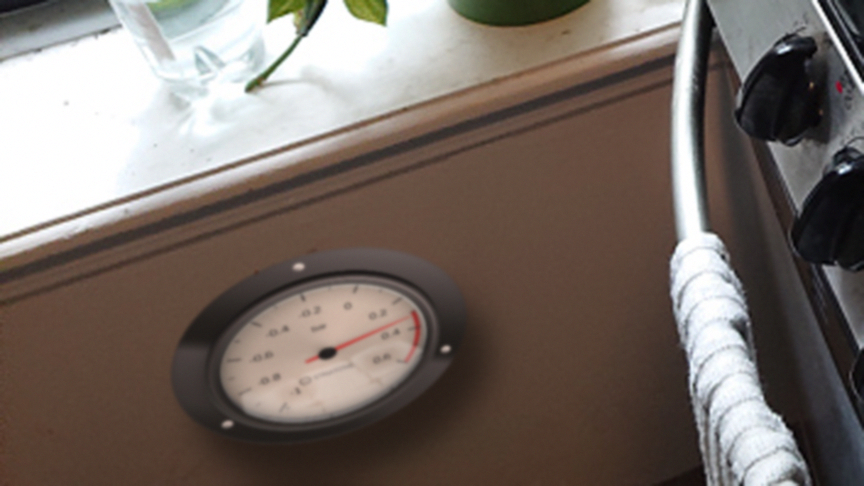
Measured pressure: 0.3 bar
